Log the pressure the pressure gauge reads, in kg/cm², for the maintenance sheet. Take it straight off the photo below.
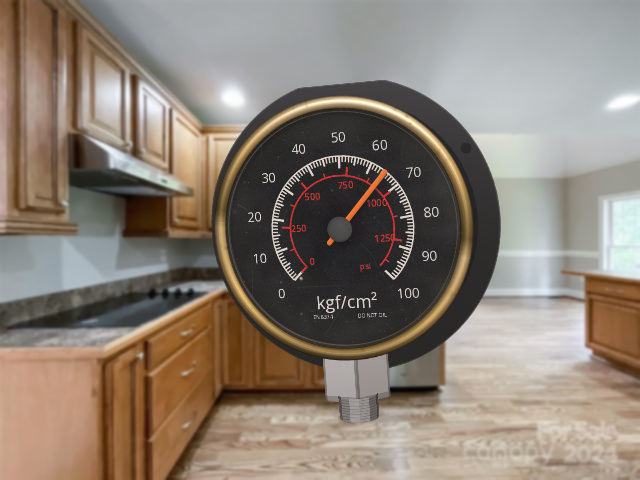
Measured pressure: 65 kg/cm²
